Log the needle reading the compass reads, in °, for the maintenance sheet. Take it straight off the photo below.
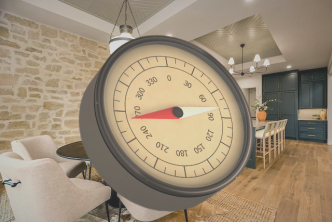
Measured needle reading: 260 °
